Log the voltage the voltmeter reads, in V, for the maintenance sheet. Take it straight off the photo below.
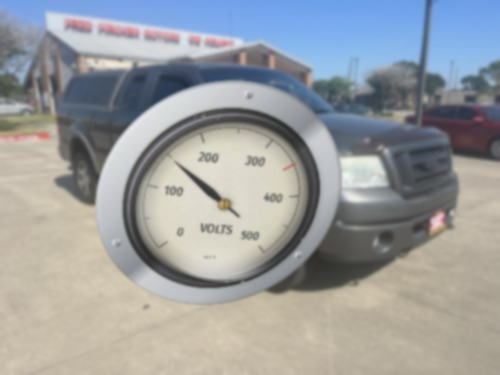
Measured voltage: 150 V
